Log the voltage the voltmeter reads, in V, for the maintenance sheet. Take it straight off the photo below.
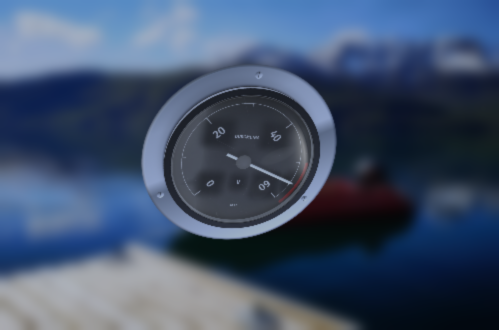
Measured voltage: 55 V
